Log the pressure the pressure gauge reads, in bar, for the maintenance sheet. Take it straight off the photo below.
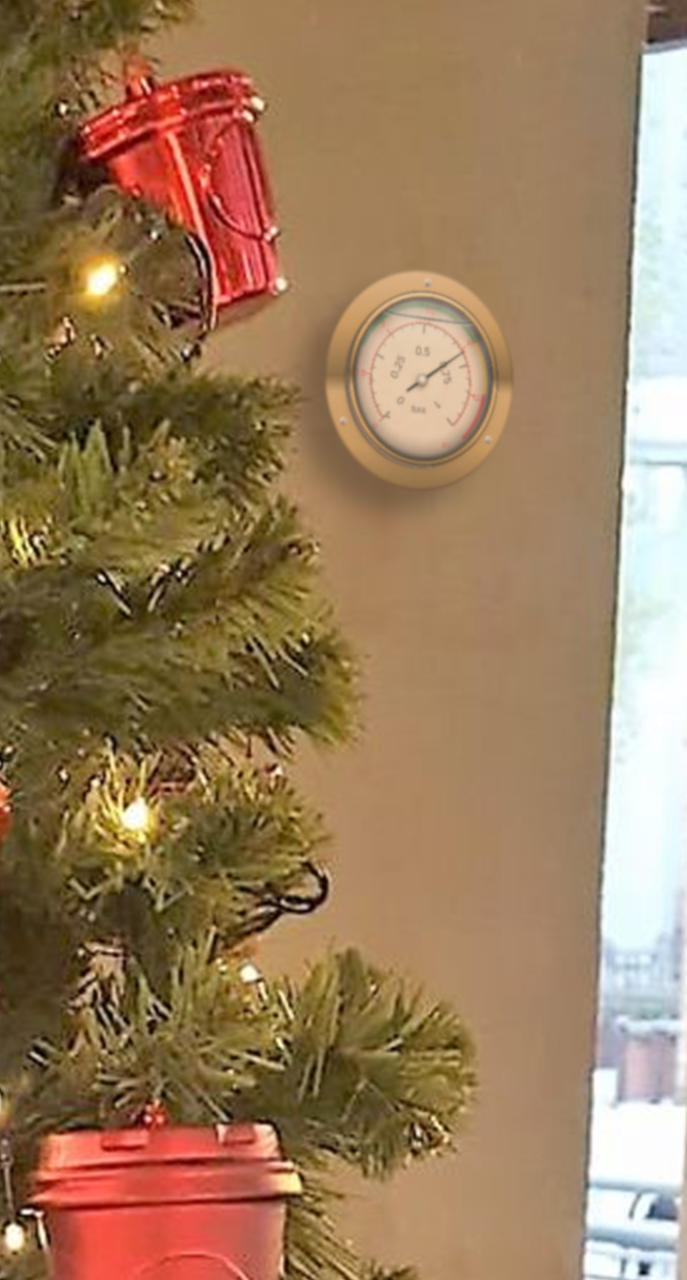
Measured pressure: 0.7 bar
